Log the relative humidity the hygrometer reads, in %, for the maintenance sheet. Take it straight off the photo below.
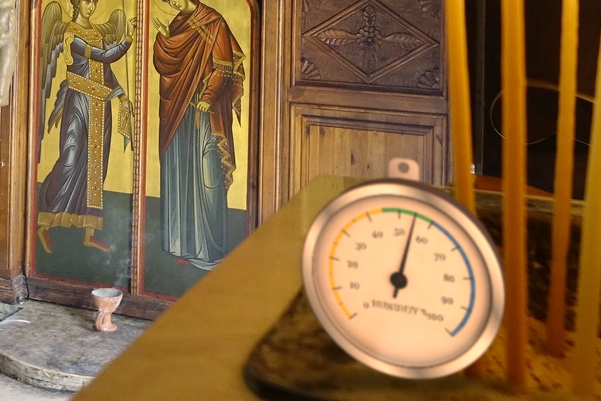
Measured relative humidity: 55 %
